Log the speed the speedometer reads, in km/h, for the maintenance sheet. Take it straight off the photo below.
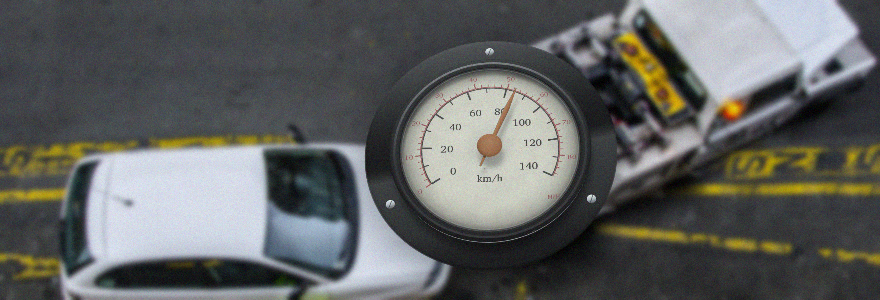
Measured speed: 85 km/h
